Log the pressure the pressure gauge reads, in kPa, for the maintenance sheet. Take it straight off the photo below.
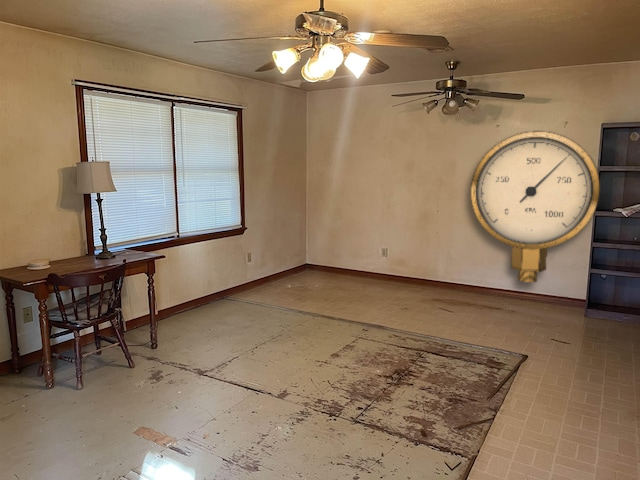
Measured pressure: 650 kPa
